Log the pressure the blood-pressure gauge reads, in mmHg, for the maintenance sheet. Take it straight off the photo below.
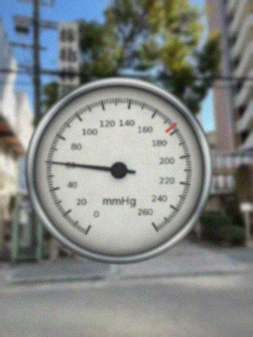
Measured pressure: 60 mmHg
